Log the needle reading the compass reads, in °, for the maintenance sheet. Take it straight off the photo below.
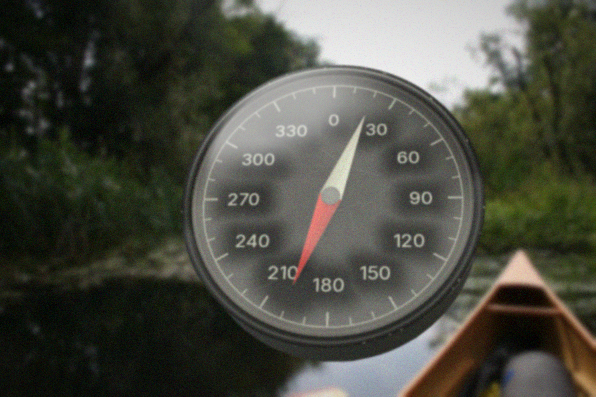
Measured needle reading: 200 °
